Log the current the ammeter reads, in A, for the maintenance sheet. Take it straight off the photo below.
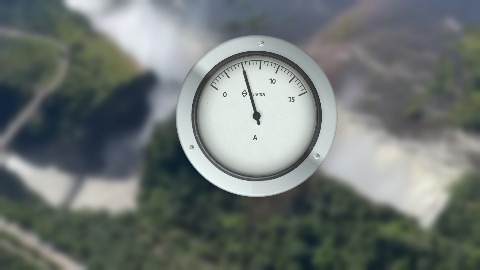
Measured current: 5 A
